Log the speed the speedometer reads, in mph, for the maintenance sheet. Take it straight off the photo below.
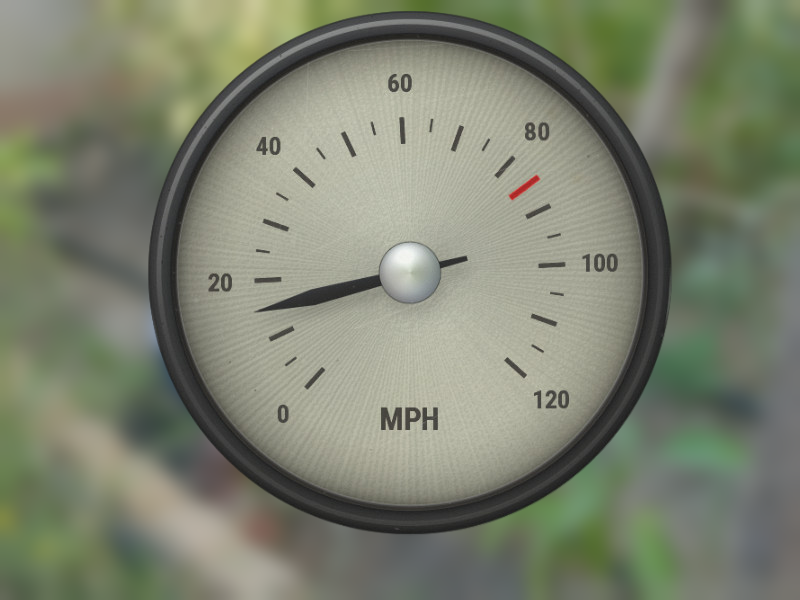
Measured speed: 15 mph
